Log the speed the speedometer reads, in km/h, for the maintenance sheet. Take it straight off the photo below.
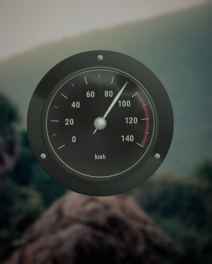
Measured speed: 90 km/h
